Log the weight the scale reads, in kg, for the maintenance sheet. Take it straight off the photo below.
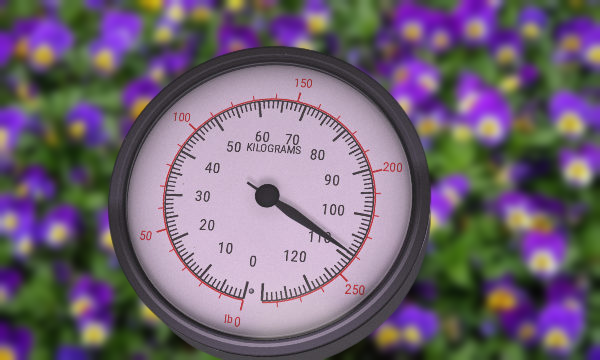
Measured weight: 109 kg
